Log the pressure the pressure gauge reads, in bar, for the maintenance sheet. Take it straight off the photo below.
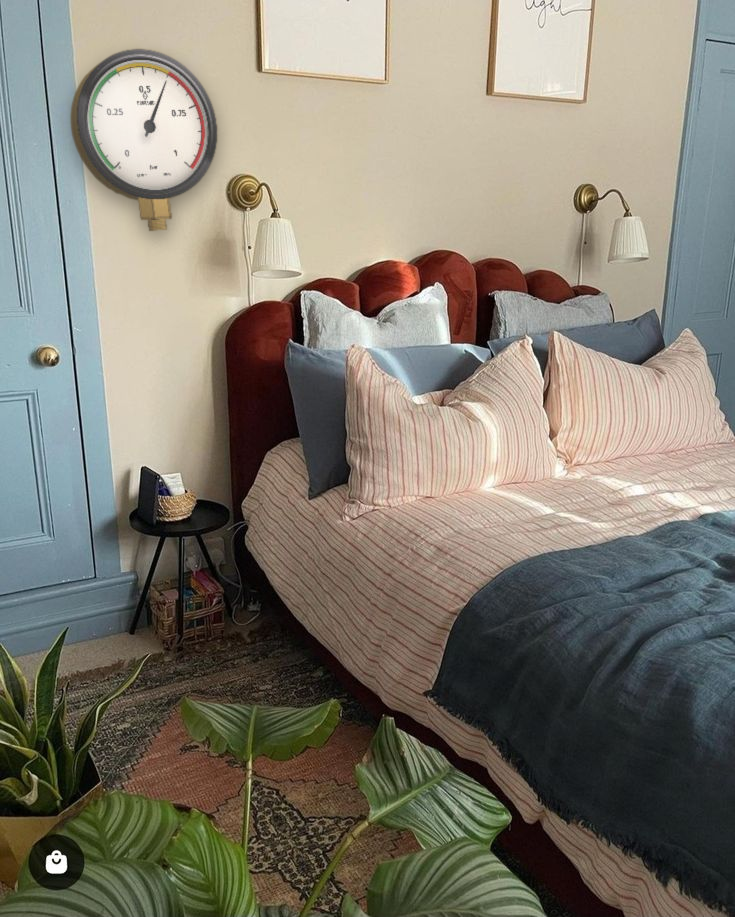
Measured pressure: 0.6 bar
